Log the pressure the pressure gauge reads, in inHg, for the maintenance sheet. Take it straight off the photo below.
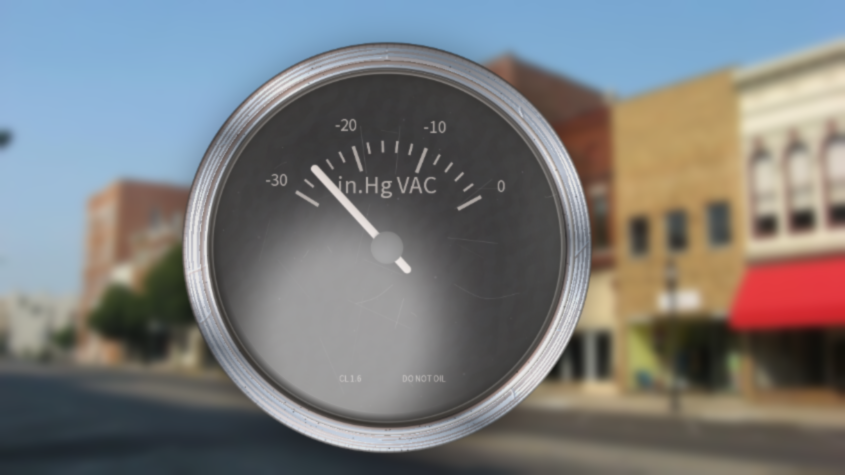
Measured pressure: -26 inHg
